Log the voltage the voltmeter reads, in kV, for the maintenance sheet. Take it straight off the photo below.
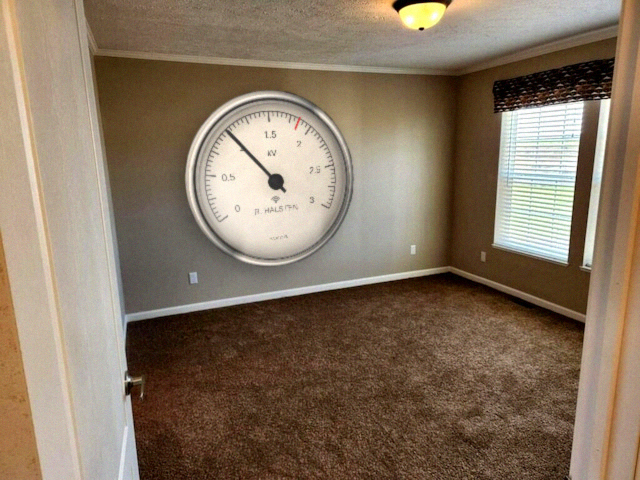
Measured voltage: 1 kV
